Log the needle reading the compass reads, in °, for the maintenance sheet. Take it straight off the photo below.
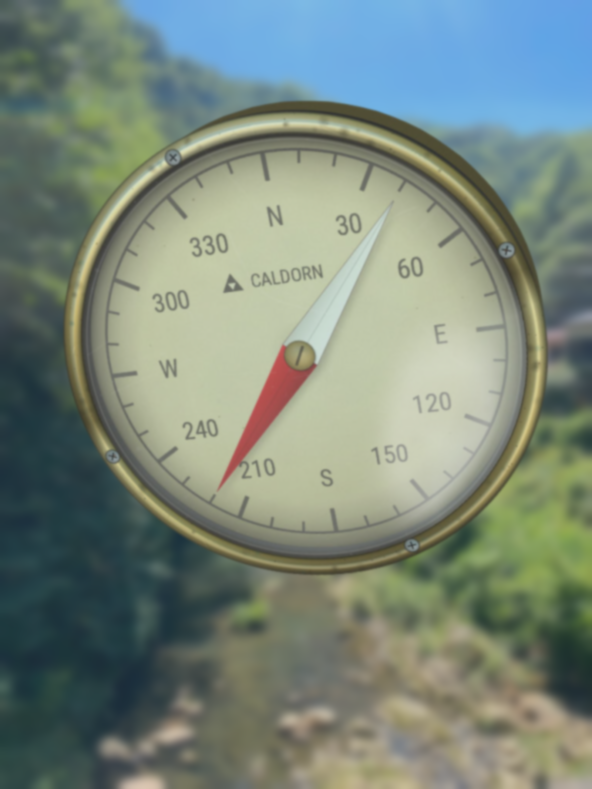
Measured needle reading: 220 °
